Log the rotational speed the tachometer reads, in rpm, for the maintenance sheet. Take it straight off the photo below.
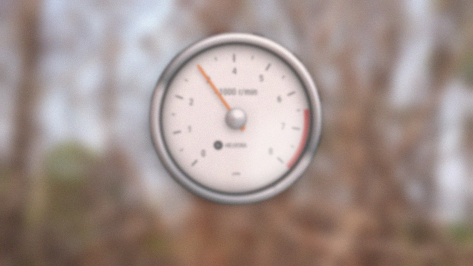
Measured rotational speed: 3000 rpm
